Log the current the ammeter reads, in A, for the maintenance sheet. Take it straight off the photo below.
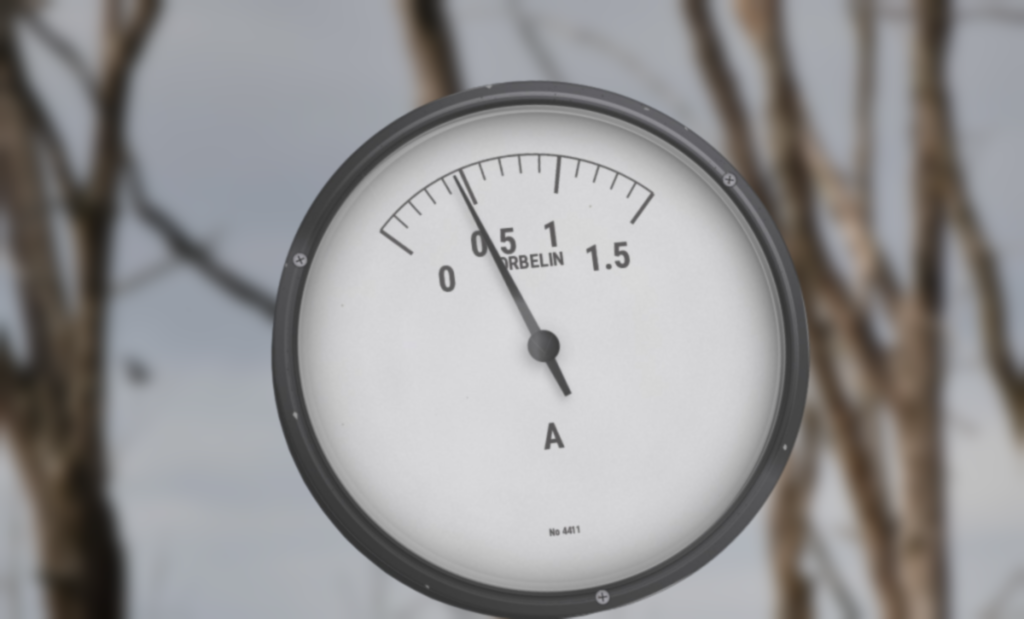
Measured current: 0.45 A
